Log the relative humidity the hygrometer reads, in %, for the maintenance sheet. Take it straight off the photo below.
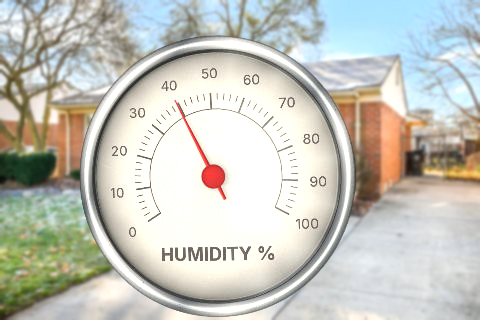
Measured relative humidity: 40 %
